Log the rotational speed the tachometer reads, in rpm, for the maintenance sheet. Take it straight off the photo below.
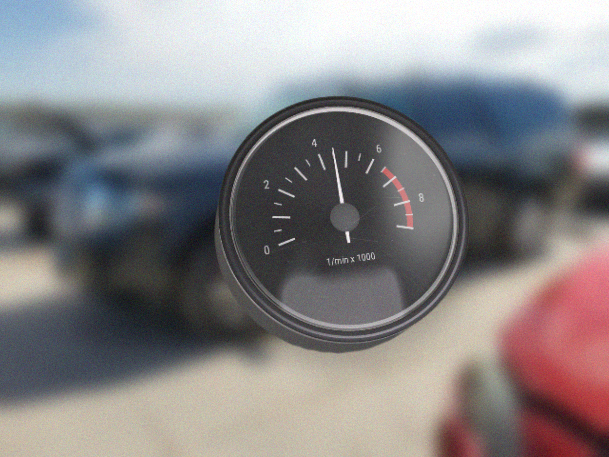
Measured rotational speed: 4500 rpm
